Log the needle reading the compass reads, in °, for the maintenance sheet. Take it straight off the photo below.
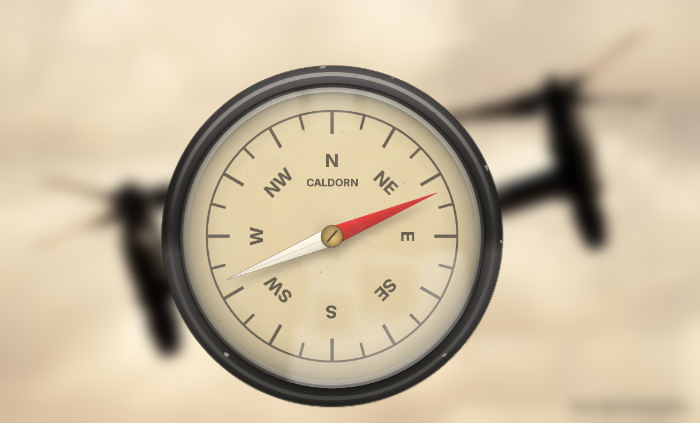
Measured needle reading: 67.5 °
